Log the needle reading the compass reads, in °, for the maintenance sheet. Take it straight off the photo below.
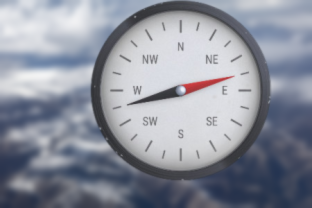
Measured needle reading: 75 °
